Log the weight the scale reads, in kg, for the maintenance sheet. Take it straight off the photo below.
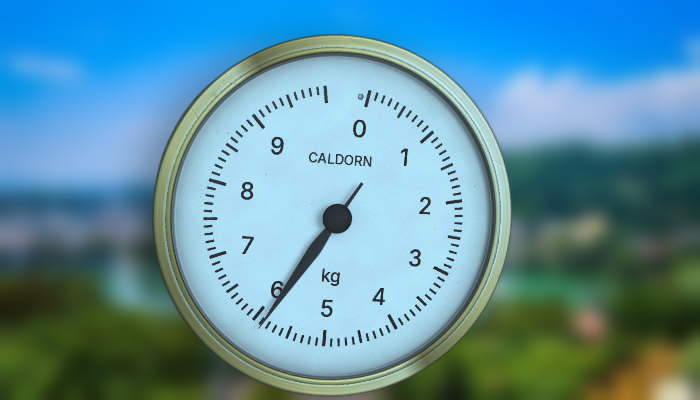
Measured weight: 5.9 kg
